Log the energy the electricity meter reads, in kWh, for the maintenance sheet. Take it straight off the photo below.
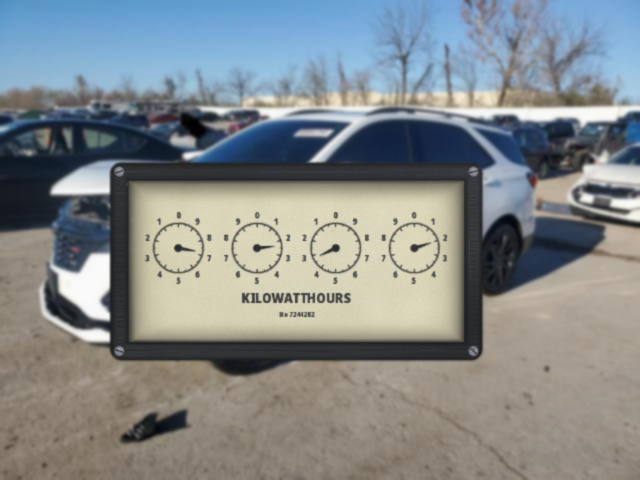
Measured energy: 7232 kWh
